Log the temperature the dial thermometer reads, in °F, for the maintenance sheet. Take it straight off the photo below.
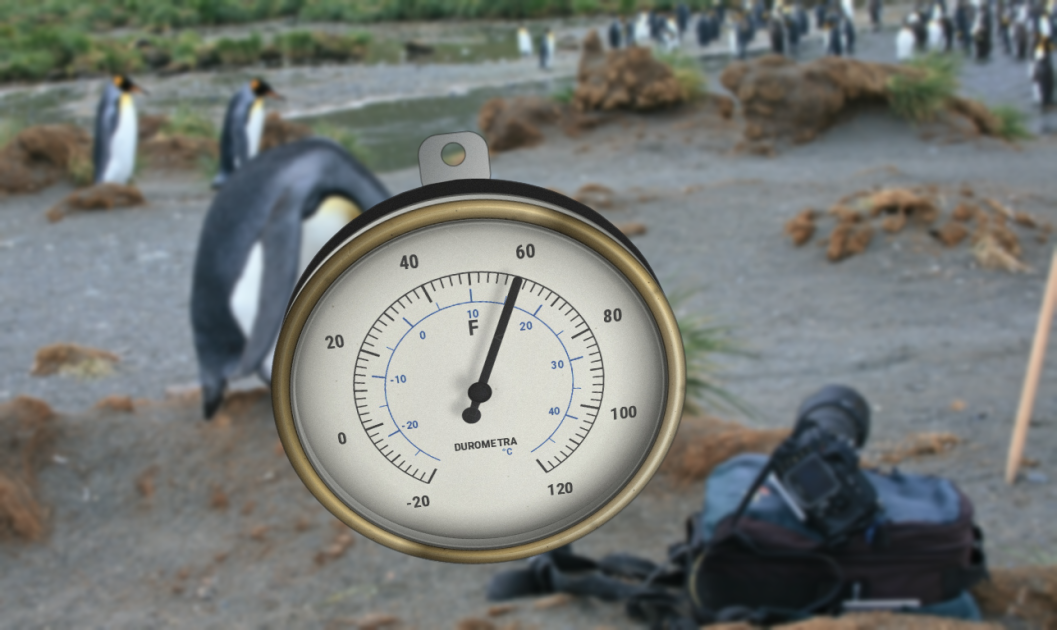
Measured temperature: 60 °F
